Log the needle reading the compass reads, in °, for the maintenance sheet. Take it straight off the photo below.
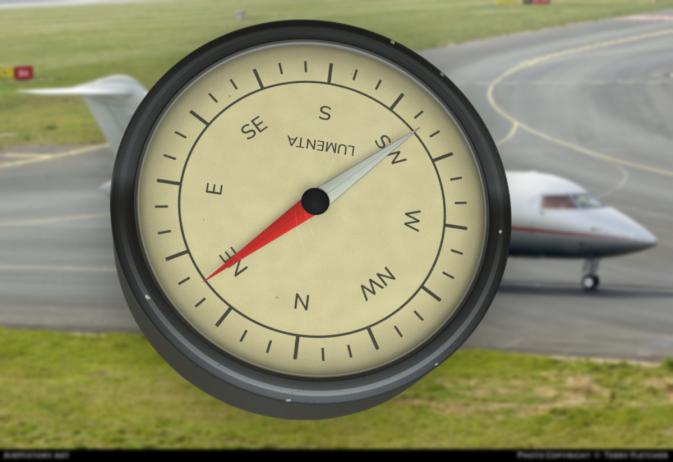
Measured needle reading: 45 °
